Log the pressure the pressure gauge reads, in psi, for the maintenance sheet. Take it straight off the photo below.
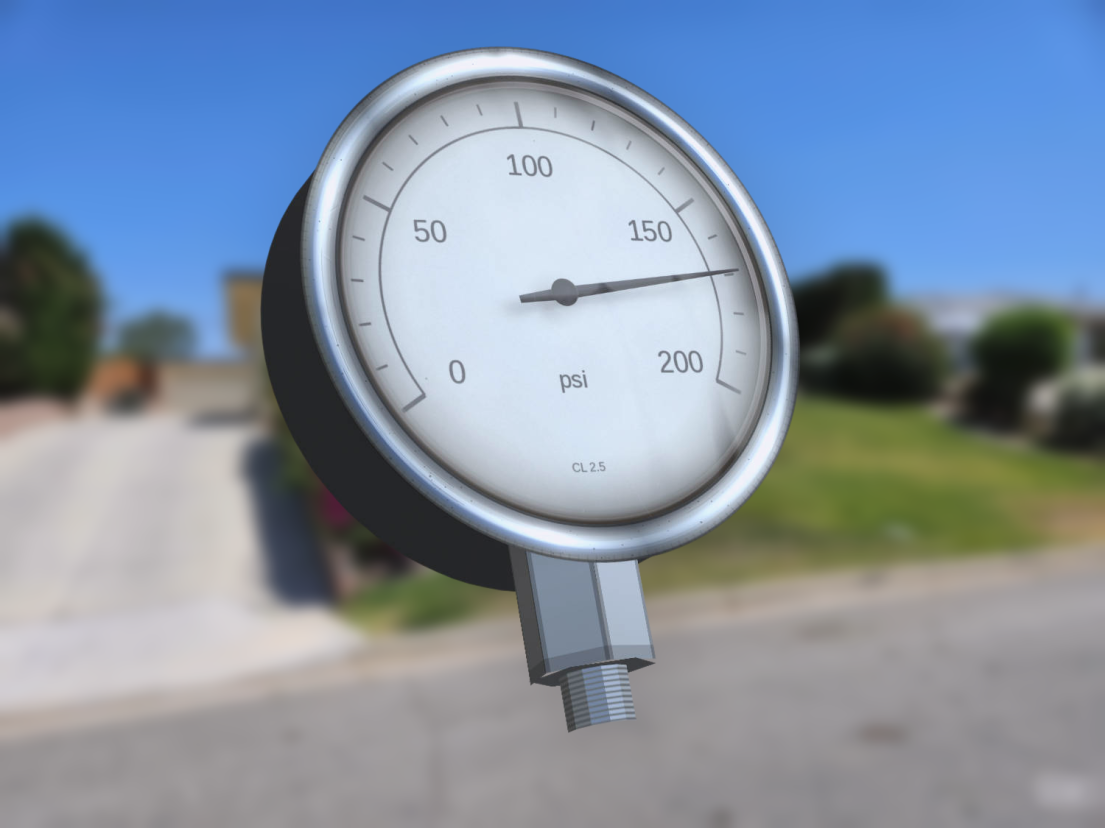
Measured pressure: 170 psi
